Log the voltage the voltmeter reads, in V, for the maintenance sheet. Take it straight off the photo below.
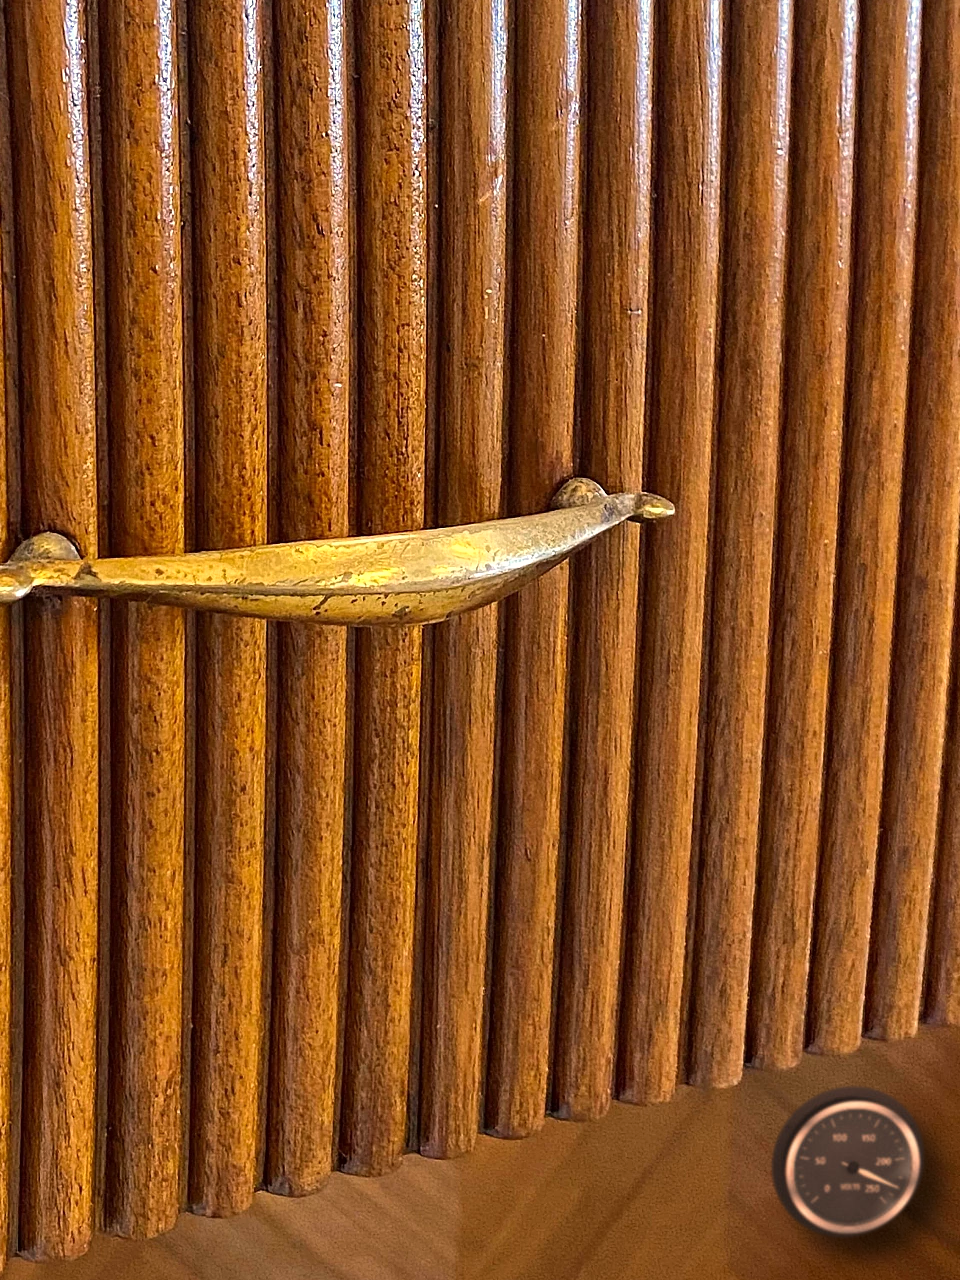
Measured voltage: 230 V
